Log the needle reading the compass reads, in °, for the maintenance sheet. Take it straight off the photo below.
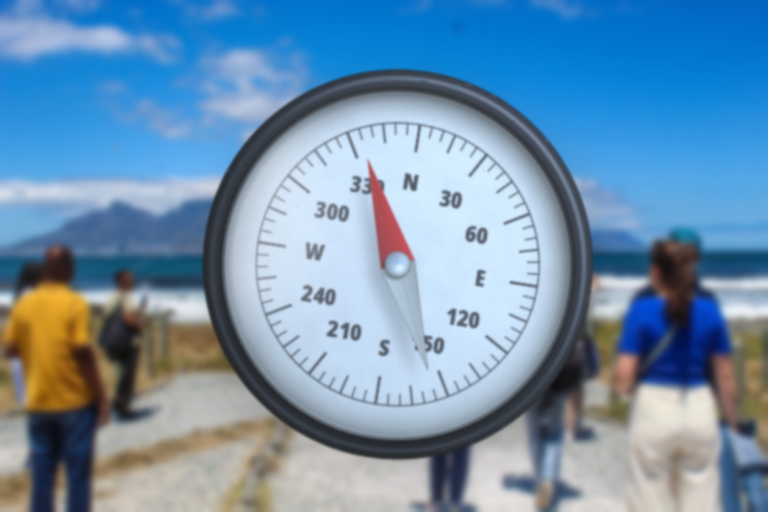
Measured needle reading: 335 °
